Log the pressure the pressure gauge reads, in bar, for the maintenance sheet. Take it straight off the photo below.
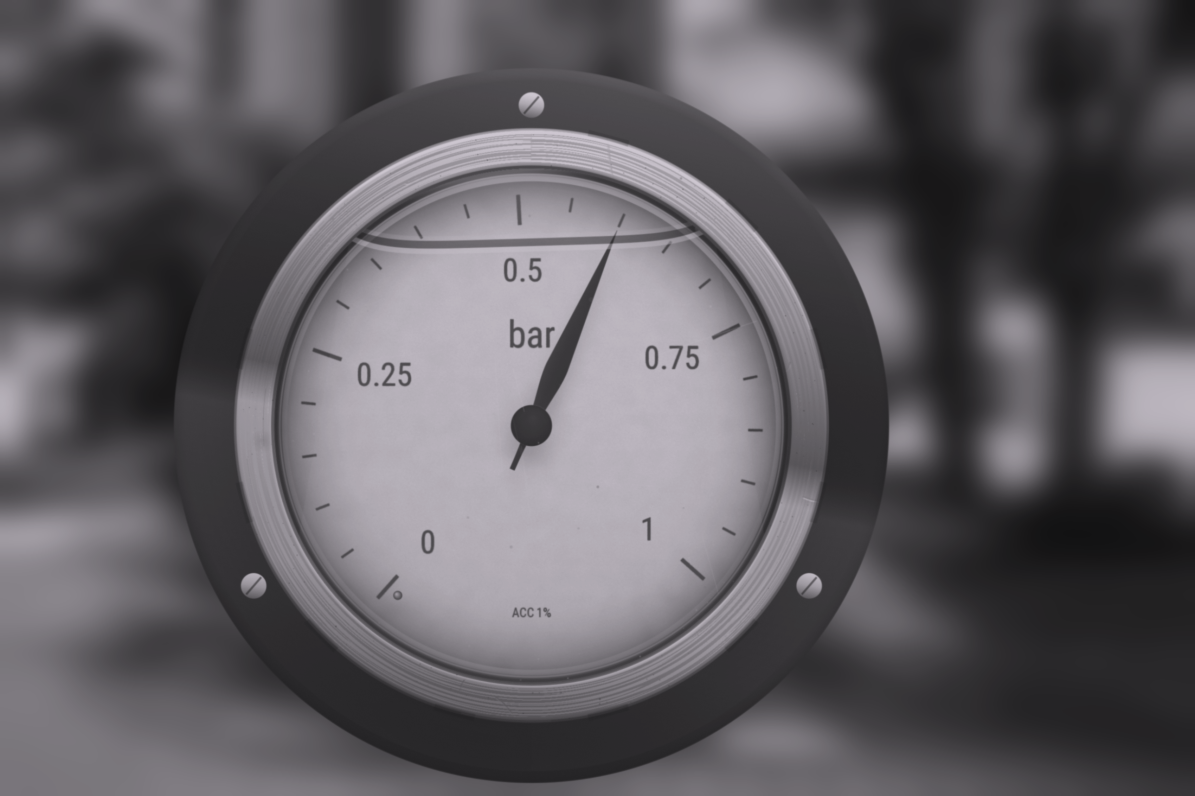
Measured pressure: 0.6 bar
